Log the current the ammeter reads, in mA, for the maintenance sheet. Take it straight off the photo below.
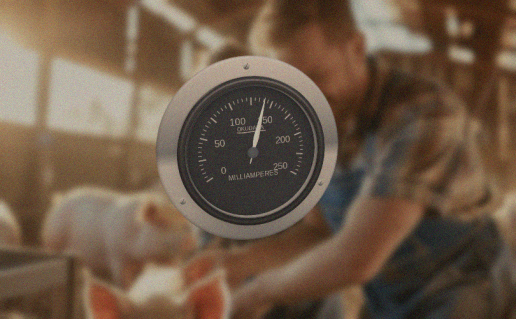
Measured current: 140 mA
